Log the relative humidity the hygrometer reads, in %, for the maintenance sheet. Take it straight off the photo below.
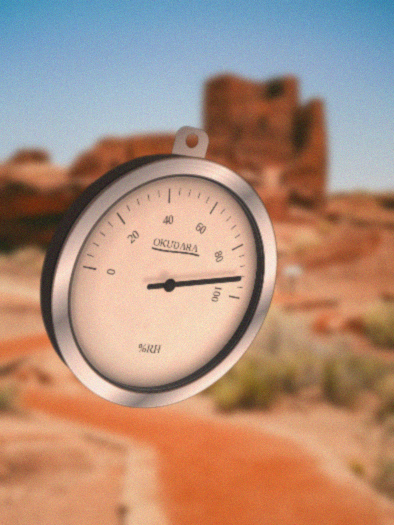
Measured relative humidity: 92 %
